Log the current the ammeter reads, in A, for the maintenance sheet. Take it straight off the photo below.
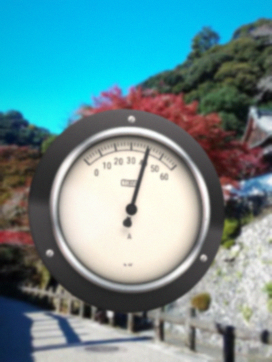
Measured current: 40 A
